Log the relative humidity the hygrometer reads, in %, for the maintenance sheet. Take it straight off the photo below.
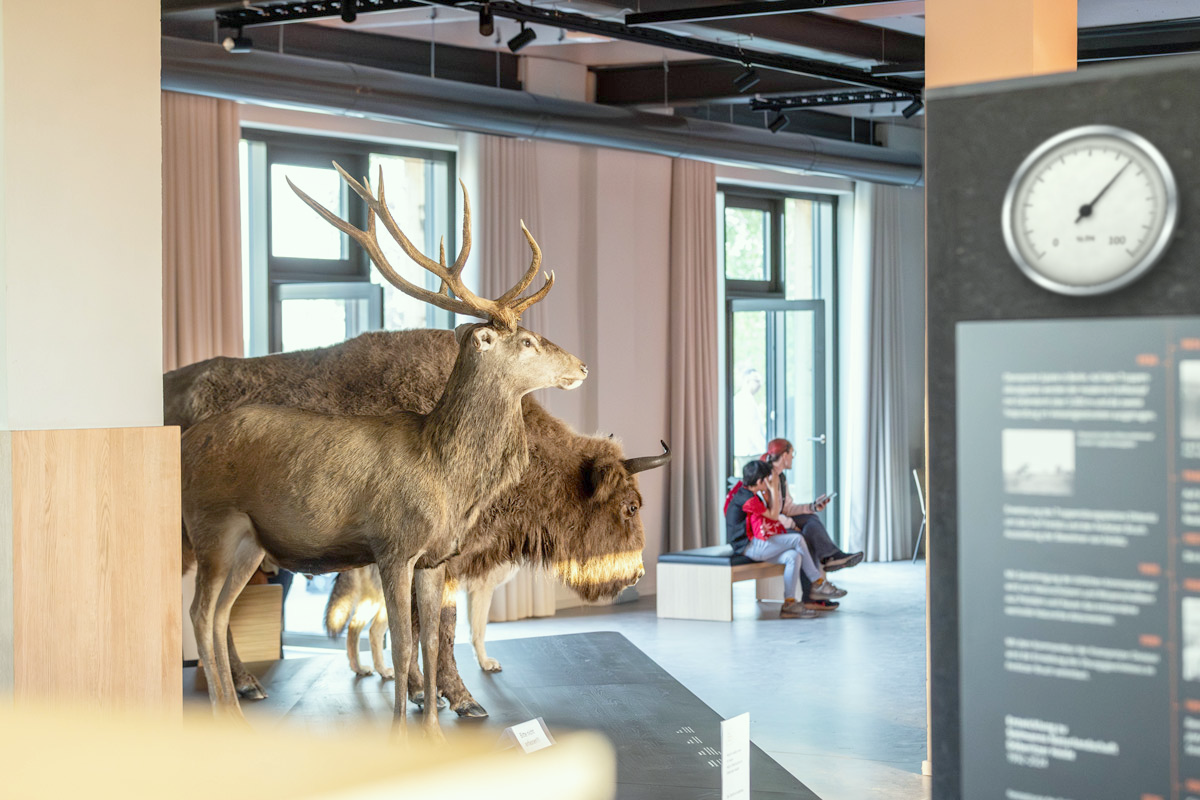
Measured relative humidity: 65 %
